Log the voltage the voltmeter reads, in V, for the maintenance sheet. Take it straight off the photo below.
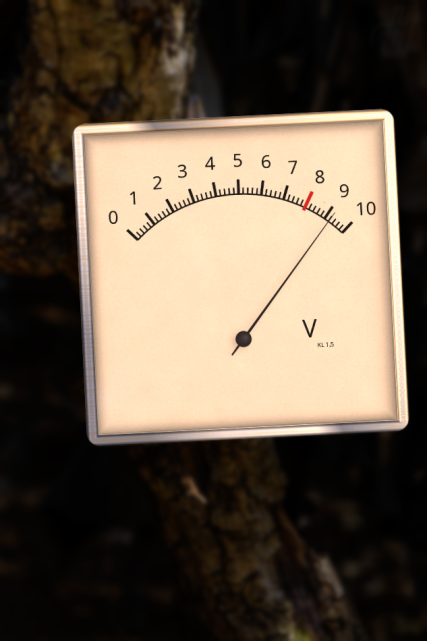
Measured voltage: 9.2 V
